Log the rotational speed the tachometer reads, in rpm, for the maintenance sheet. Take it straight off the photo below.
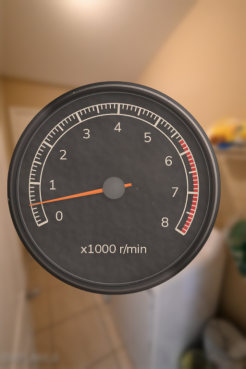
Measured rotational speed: 500 rpm
